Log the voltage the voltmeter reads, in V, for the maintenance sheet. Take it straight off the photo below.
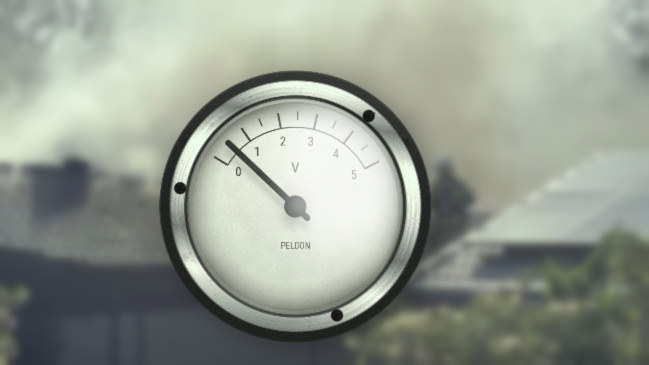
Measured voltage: 0.5 V
